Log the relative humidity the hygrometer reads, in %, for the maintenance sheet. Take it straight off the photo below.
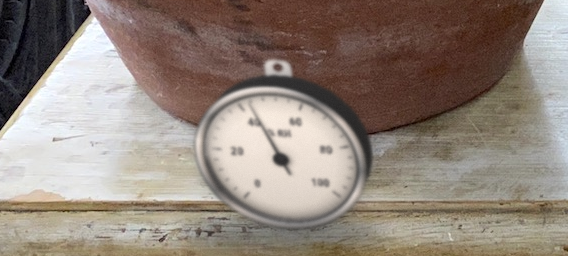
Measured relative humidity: 44 %
